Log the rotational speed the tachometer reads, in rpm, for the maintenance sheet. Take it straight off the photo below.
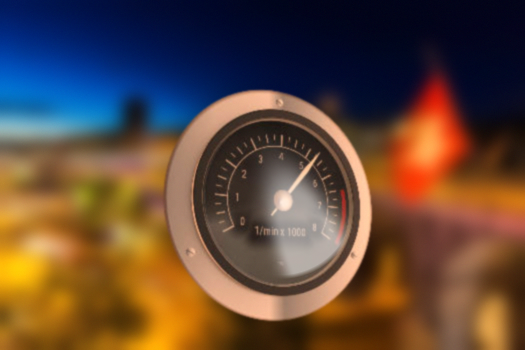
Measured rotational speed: 5250 rpm
